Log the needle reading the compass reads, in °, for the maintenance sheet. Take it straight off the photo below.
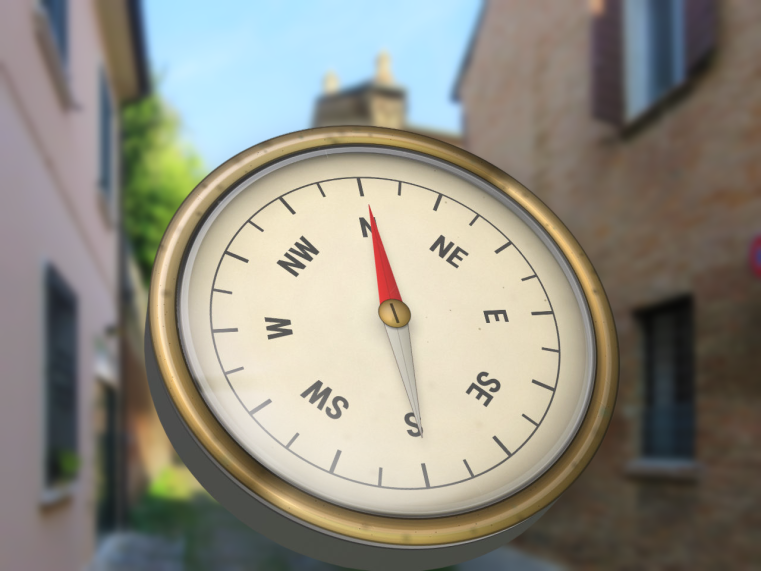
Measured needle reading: 0 °
